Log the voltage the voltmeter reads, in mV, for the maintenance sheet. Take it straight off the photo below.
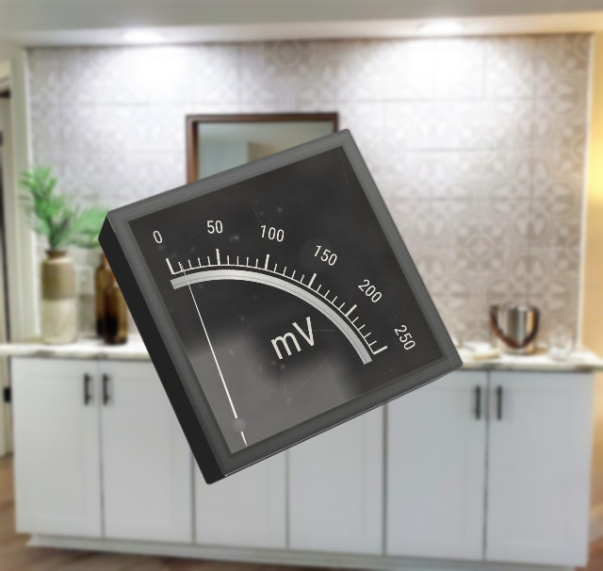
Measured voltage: 10 mV
